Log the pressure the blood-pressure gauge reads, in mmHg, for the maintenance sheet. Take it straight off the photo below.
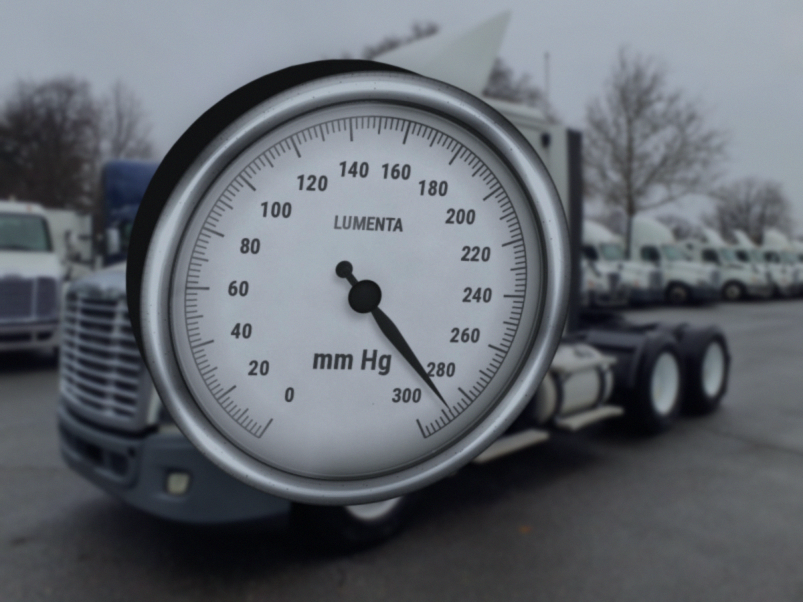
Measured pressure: 288 mmHg
